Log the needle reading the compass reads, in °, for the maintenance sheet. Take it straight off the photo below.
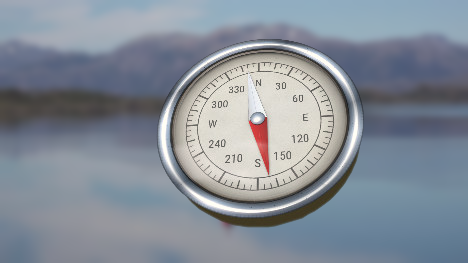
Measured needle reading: 170 °
